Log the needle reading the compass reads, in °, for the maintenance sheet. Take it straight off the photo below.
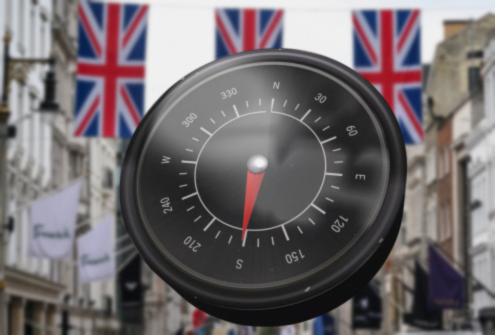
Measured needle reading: 180 °
